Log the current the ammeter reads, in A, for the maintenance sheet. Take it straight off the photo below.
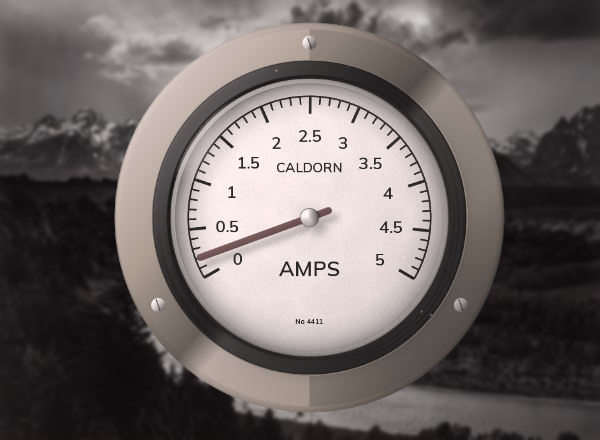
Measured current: 0.2 A
